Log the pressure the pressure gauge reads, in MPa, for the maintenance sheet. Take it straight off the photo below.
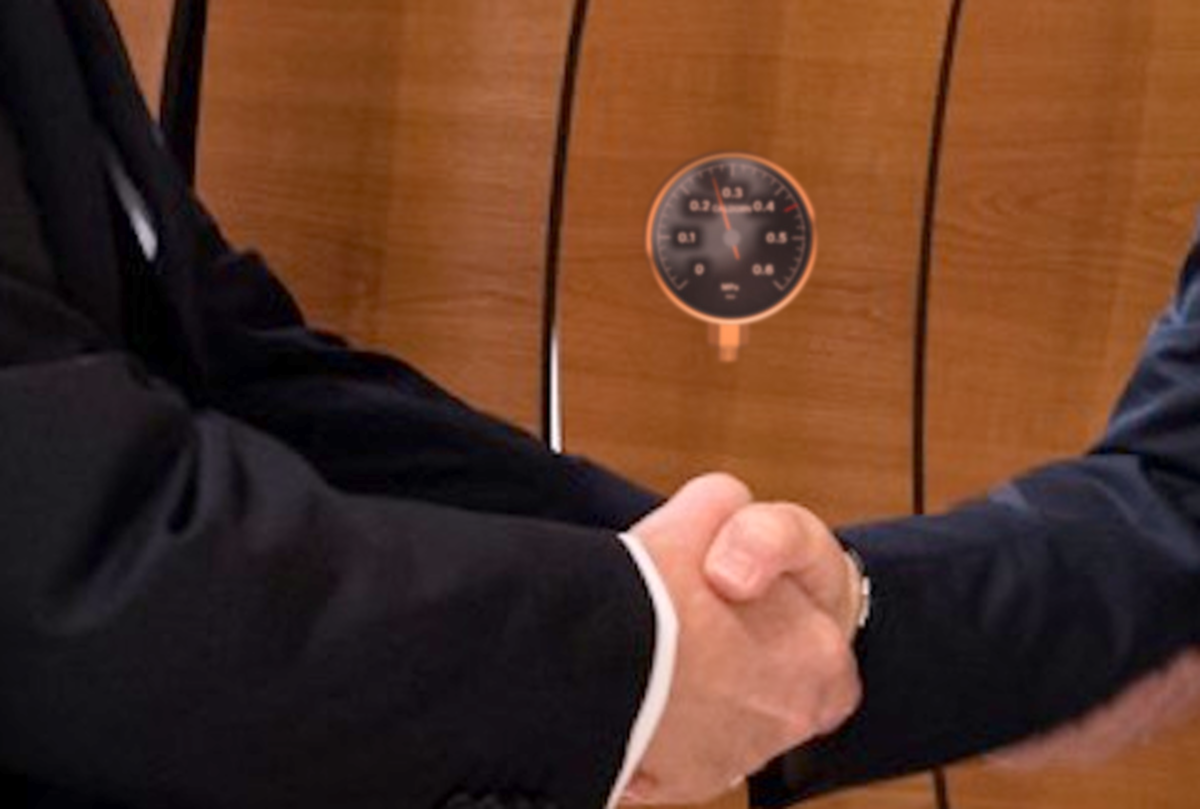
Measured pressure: 0.26 MPa
